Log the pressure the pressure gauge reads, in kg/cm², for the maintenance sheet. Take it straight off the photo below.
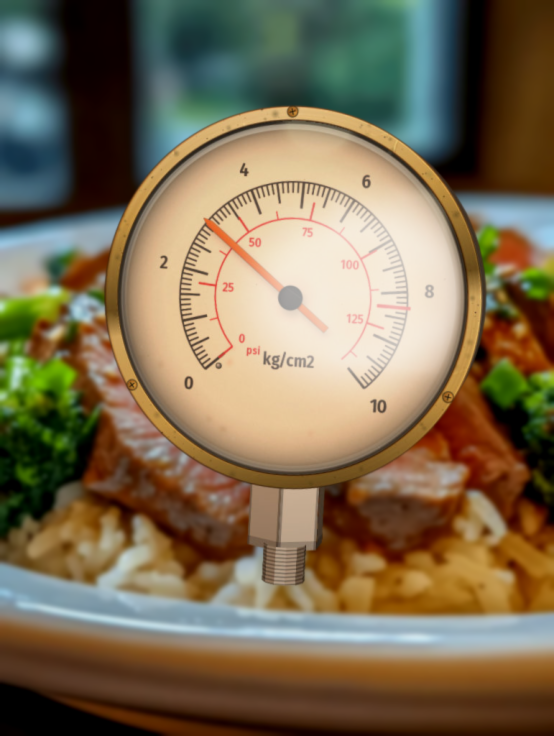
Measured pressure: 3 kg/cm²
